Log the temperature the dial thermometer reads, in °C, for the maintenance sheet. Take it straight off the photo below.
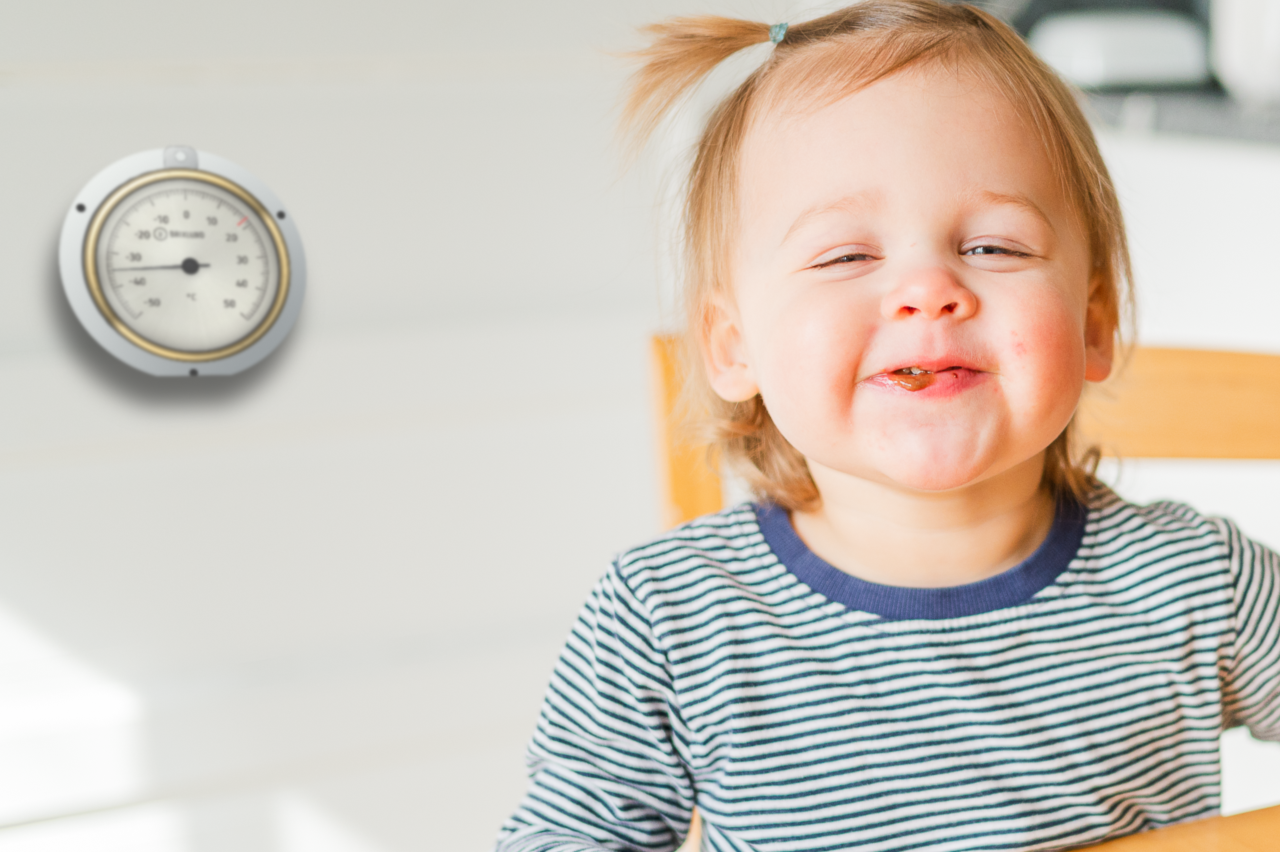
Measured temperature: -35 °C
